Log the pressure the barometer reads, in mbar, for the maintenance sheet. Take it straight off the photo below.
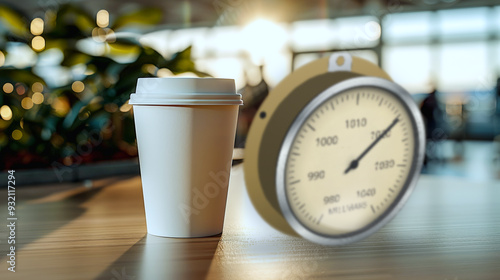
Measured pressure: 1020 mbar
